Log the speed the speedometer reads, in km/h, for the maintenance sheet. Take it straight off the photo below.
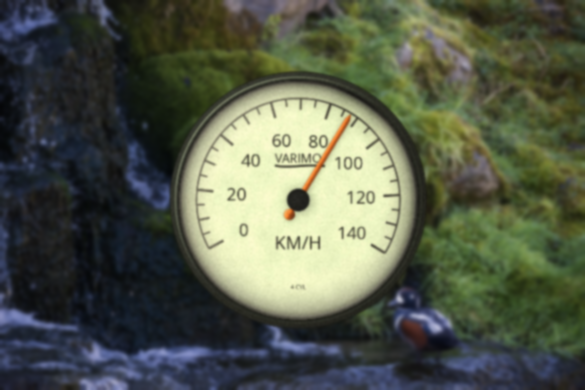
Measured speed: 87.5 km/h
